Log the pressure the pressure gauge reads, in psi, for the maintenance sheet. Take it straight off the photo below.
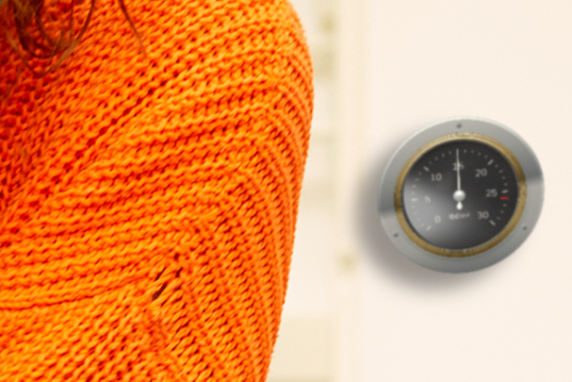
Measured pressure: 15 psi
